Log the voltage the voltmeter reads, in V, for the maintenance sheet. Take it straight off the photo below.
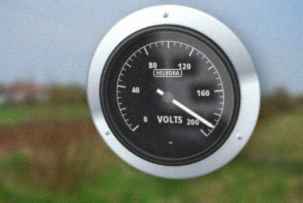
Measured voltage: 190 V
